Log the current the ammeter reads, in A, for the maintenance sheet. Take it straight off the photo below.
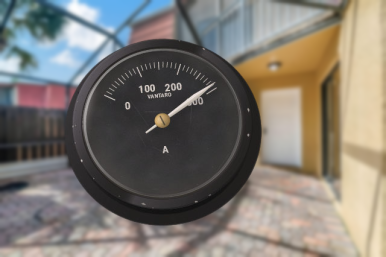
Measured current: 290 A
